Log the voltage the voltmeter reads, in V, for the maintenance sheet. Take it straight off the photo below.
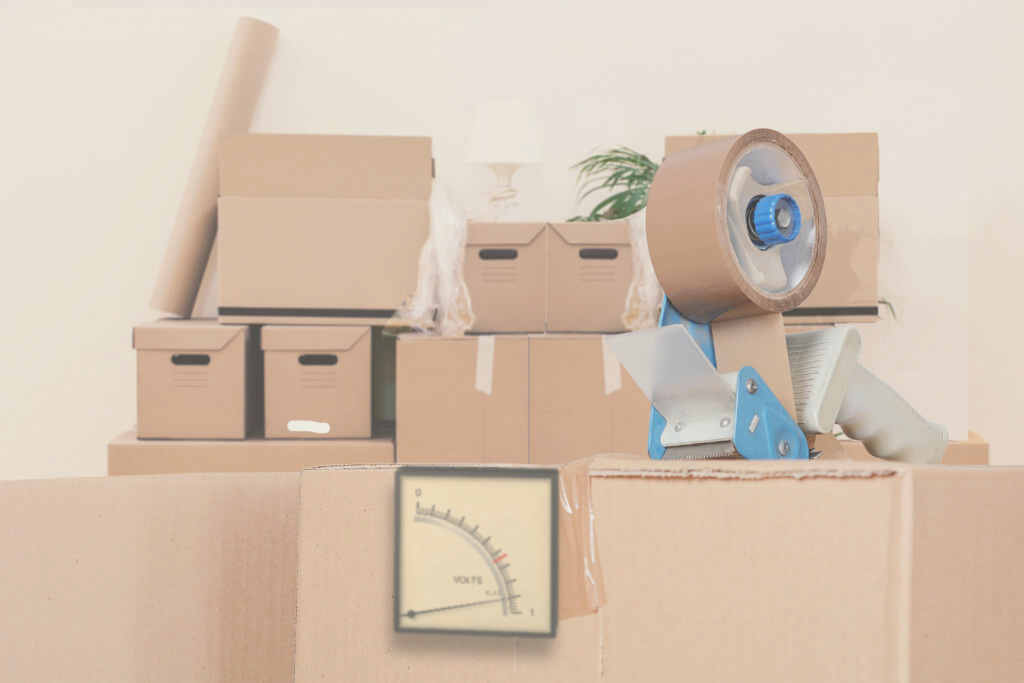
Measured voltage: 0.9 V
